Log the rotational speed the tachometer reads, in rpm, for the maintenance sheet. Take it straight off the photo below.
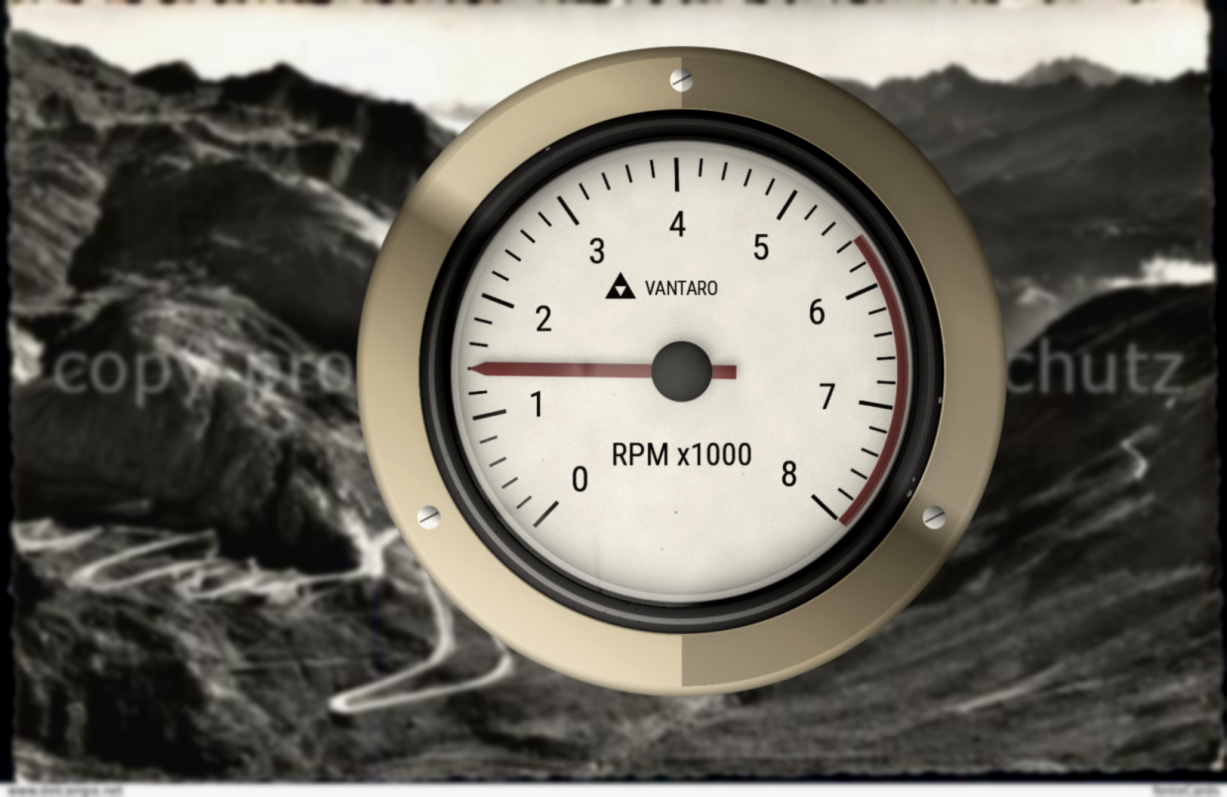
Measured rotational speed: 1400 rpm
